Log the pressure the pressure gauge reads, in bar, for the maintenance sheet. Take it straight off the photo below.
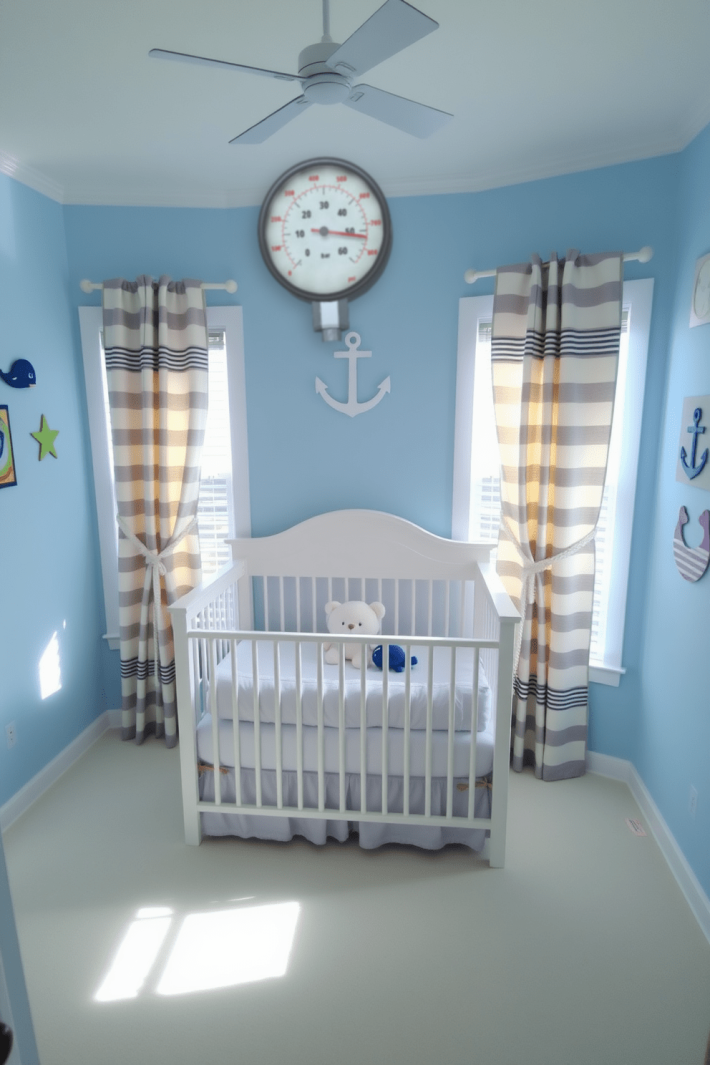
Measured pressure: 52 bar
